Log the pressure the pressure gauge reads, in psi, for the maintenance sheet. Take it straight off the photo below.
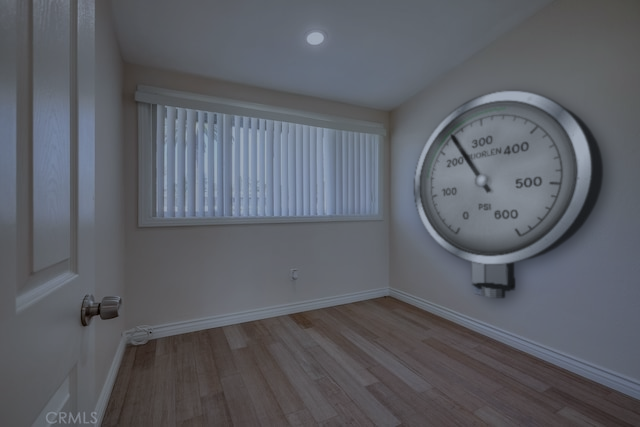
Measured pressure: 240 psi
